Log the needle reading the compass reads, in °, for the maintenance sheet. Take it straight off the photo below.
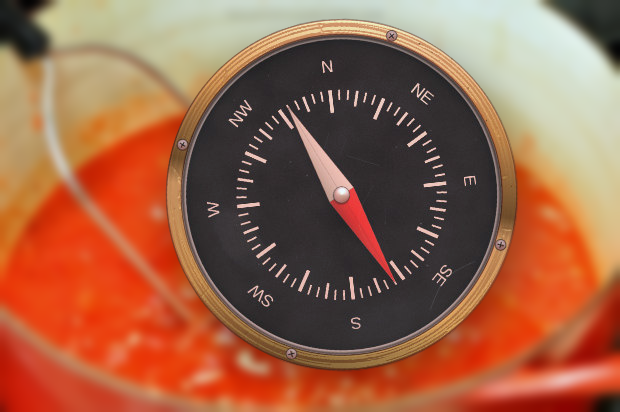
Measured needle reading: 155 °
